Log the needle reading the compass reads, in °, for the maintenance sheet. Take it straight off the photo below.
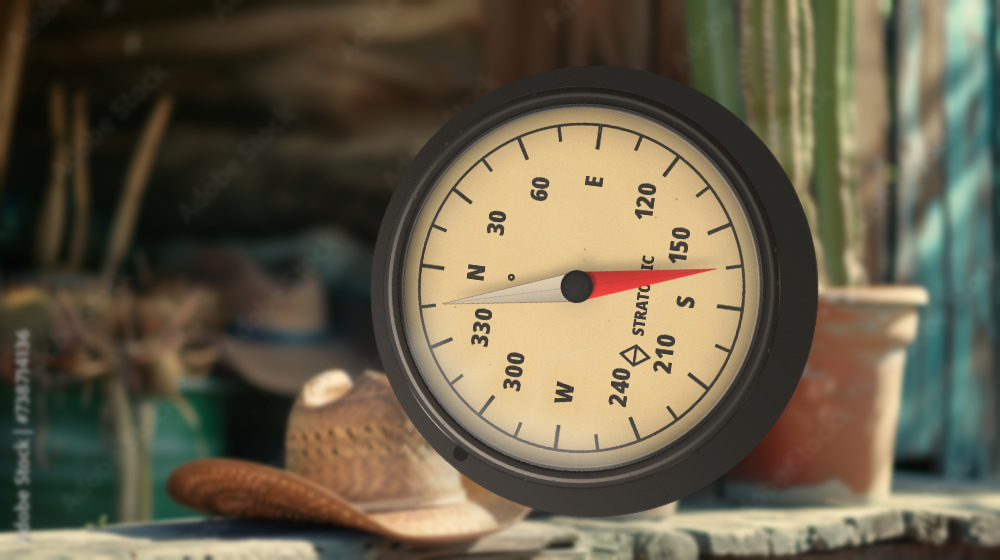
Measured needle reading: 165 °
